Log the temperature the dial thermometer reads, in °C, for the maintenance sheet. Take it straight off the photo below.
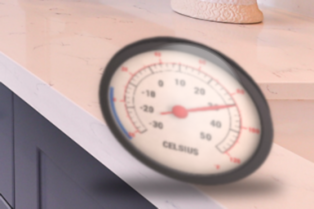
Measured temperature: 30 °C
